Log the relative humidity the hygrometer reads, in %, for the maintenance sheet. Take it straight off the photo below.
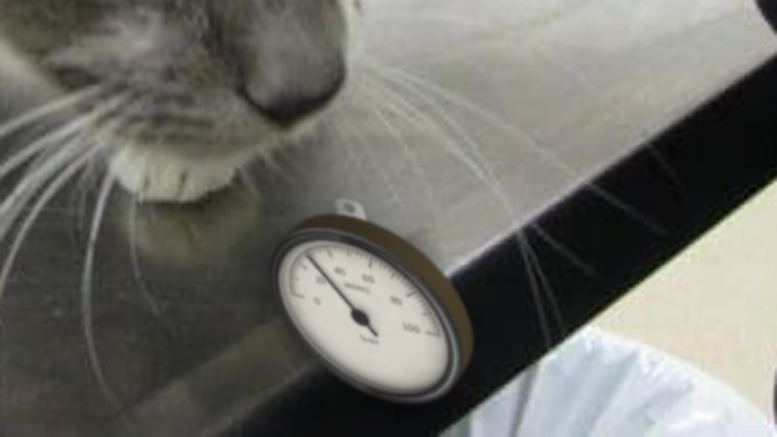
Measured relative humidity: 30 %
